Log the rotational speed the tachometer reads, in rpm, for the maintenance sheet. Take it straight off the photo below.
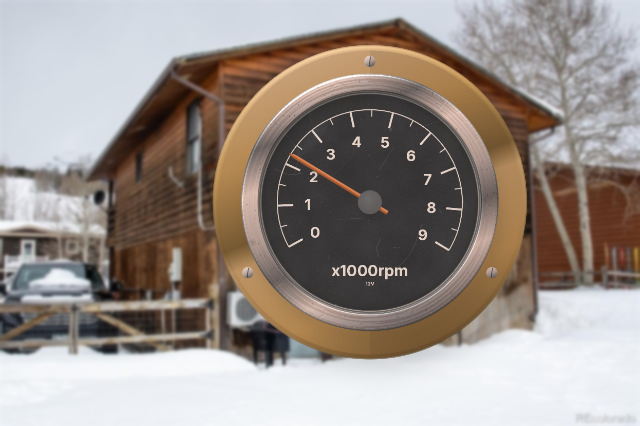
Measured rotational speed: 2250 rpm
